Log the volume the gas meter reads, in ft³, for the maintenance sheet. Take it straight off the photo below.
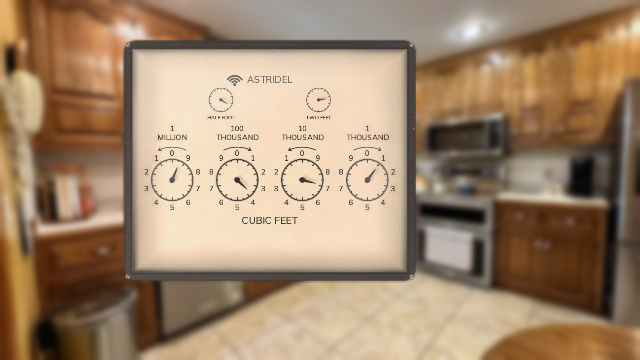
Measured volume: 937100 ft³
